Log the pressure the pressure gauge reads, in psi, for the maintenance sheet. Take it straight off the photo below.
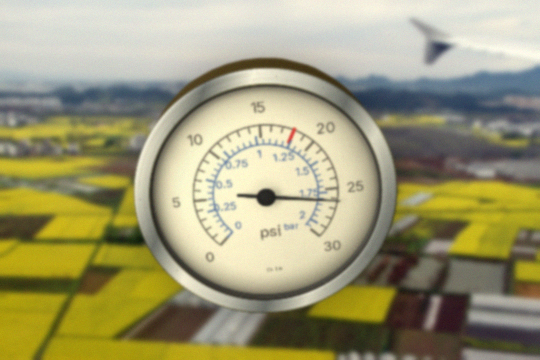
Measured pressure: 26 psi
